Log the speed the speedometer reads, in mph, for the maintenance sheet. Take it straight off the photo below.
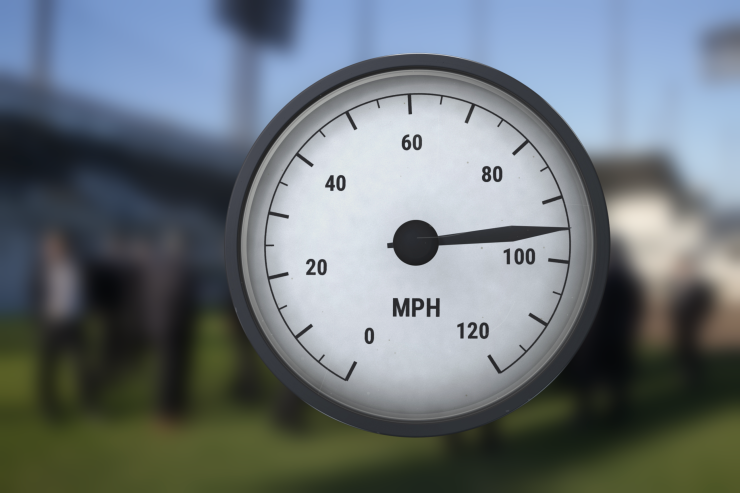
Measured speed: 95 mph
